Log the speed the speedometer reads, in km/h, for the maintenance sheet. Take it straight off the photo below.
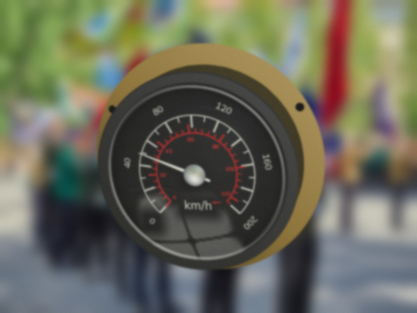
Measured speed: 50 km/h
